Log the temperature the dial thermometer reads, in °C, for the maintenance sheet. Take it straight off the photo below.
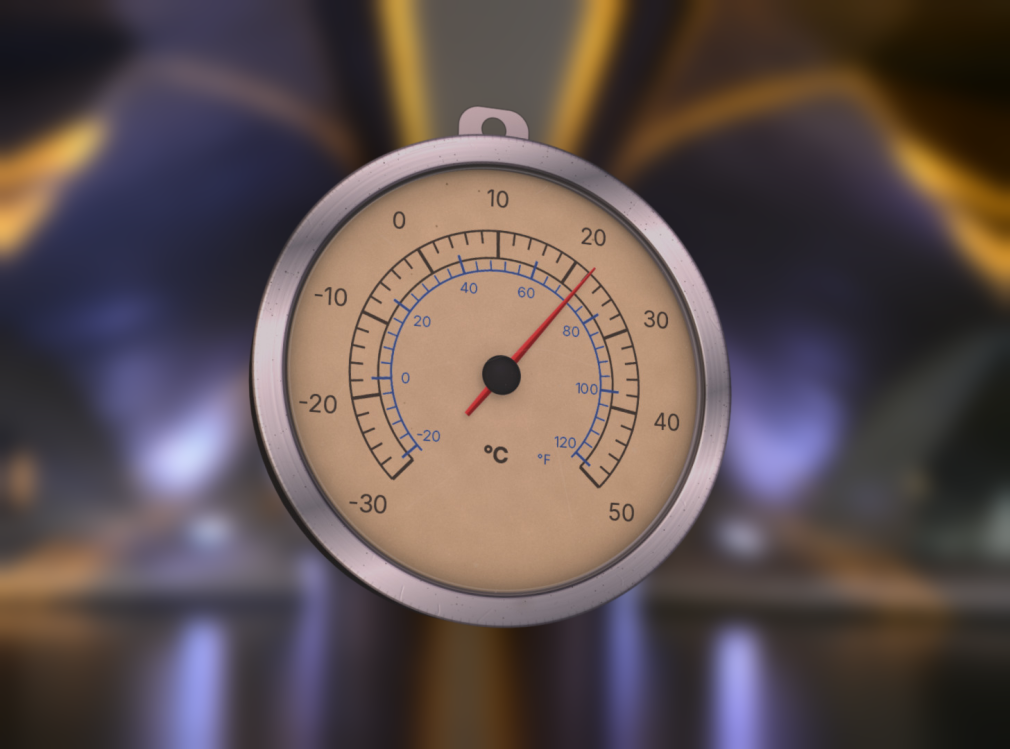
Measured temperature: 22 °C
